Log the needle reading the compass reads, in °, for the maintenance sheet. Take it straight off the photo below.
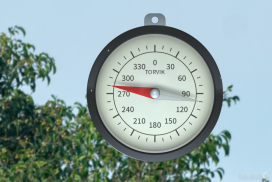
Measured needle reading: 280 °
